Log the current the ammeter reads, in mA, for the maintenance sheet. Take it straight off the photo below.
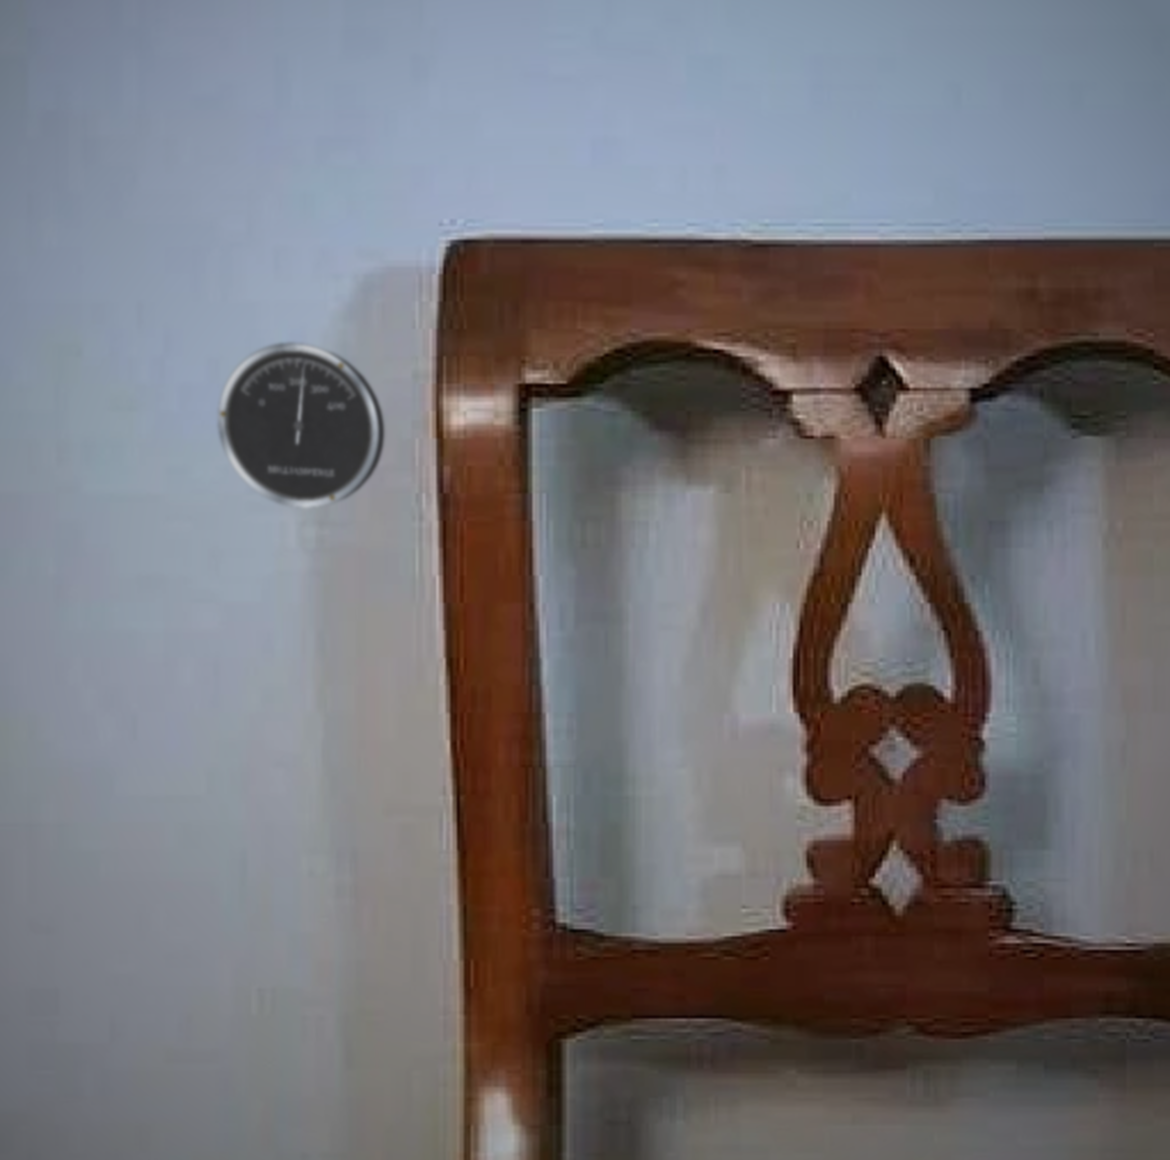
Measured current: 225 mA
